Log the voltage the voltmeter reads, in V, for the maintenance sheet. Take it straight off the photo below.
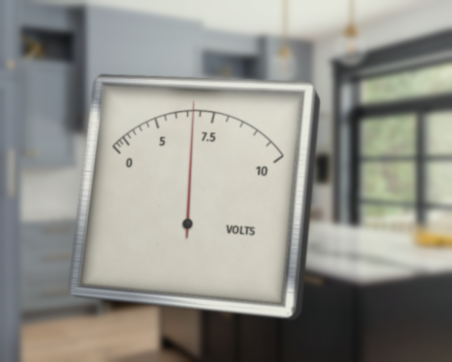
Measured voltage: 6.75 V
